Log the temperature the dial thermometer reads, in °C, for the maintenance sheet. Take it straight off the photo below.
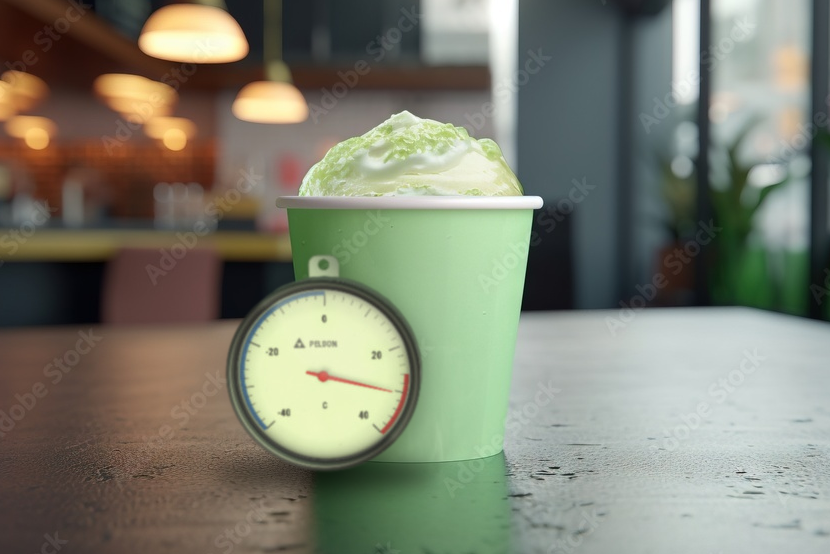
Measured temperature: 30 °C
